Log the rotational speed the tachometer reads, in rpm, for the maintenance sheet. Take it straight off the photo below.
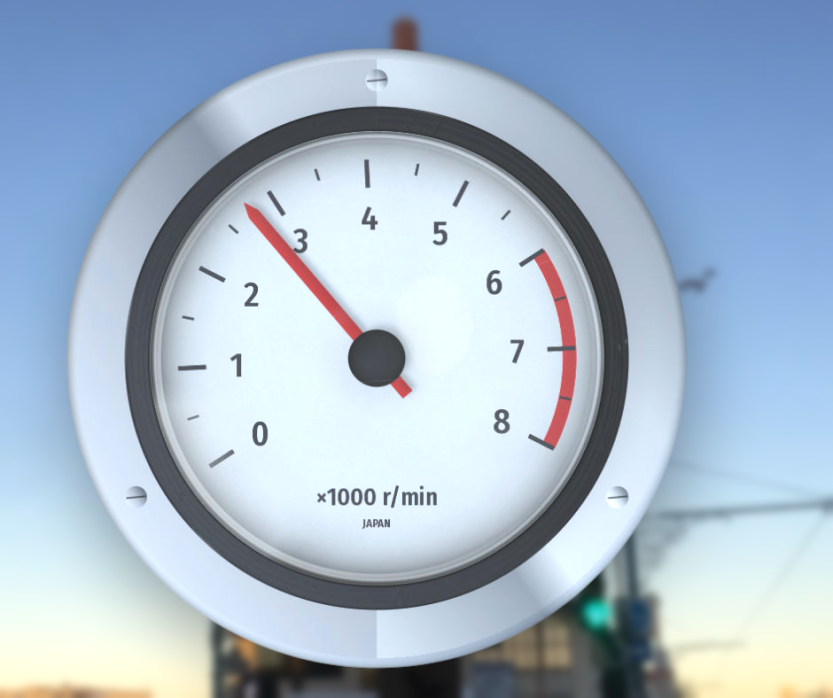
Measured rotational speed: 2750 rpm
